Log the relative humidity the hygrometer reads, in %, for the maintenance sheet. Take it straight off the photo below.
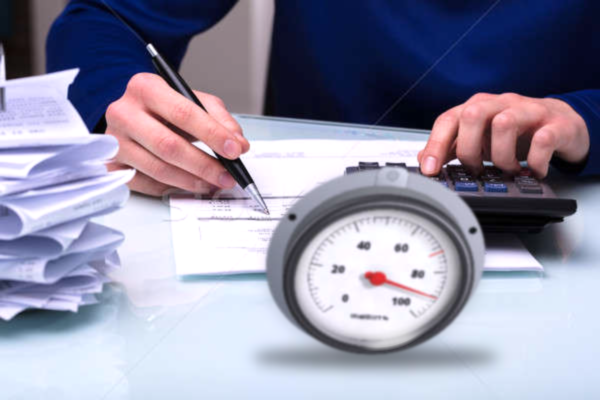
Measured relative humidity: 90 %
